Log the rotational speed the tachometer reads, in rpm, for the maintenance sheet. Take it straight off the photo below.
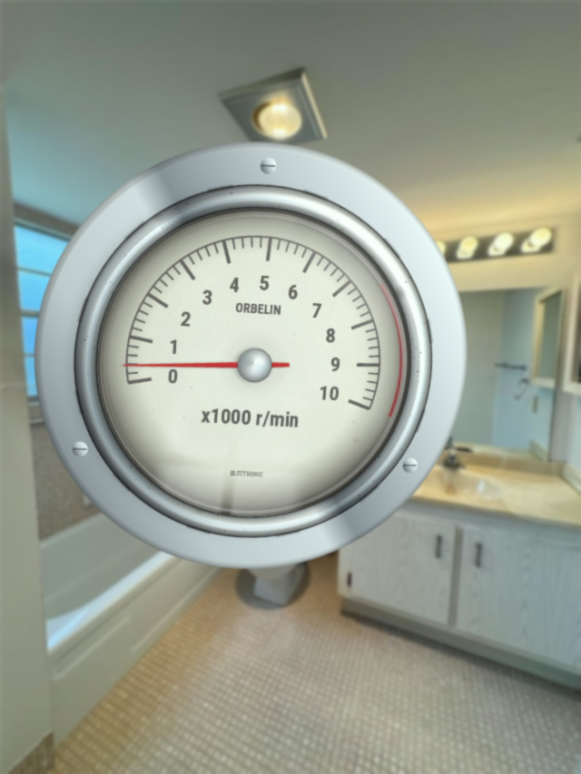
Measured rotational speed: 400 rpm
